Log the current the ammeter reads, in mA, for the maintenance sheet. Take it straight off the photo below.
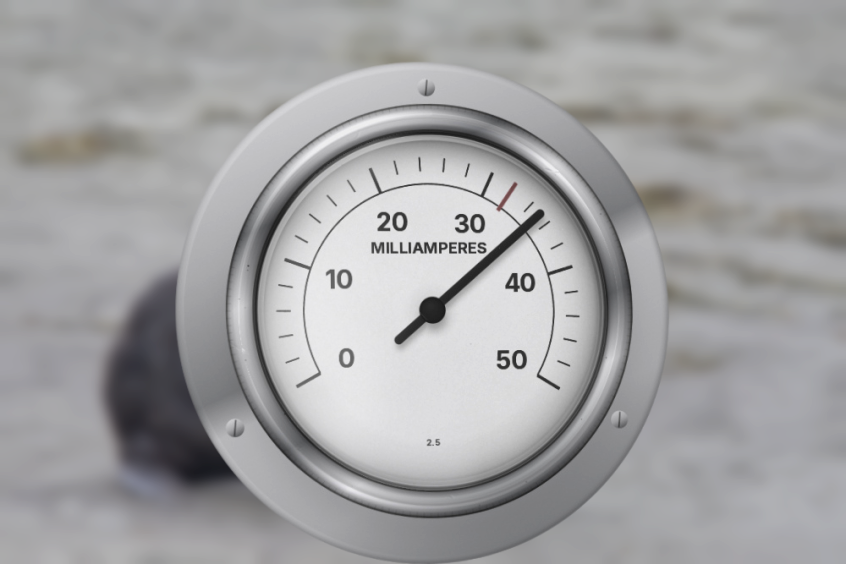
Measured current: 35 mA
